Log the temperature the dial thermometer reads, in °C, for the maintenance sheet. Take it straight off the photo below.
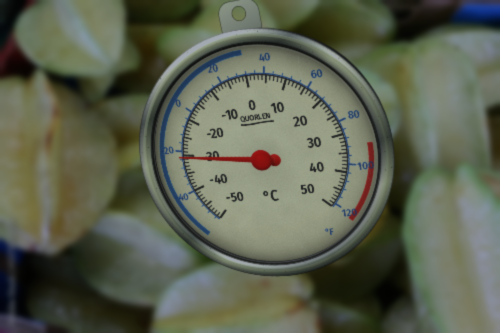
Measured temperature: -30 °C
